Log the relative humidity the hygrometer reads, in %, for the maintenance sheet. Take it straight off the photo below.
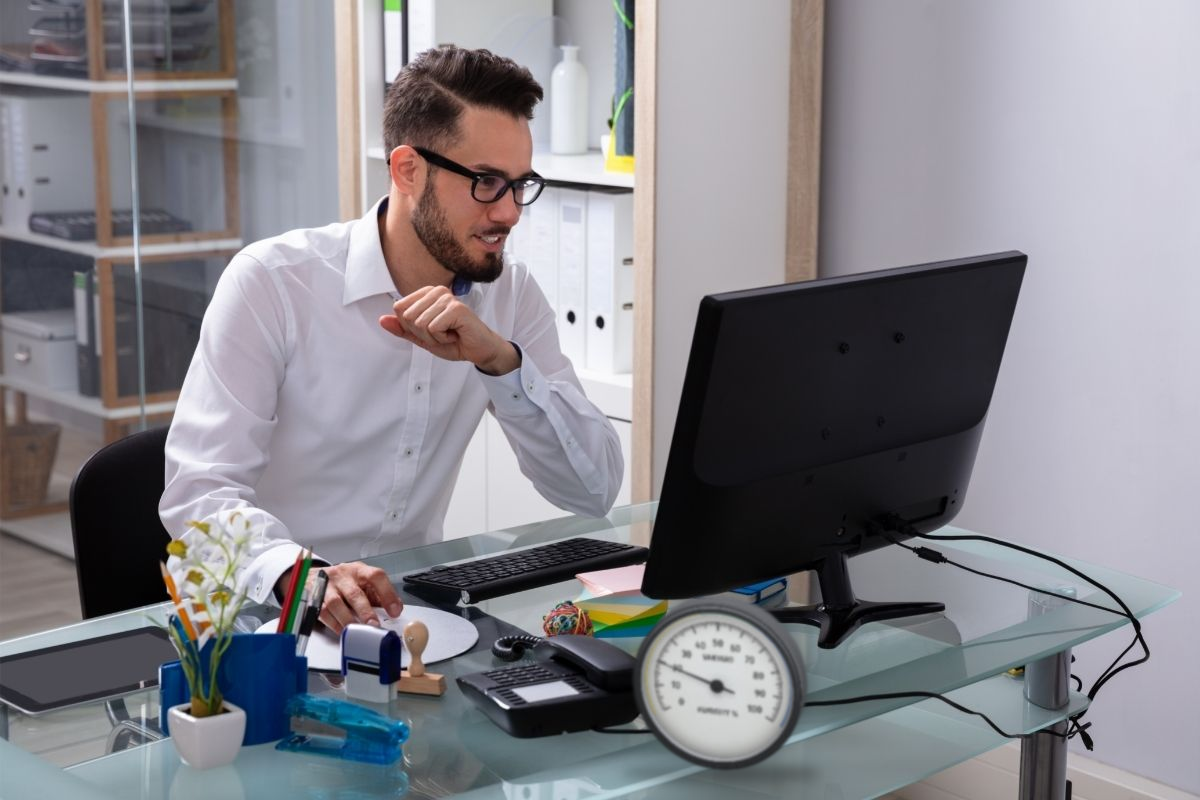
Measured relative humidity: 20 %
